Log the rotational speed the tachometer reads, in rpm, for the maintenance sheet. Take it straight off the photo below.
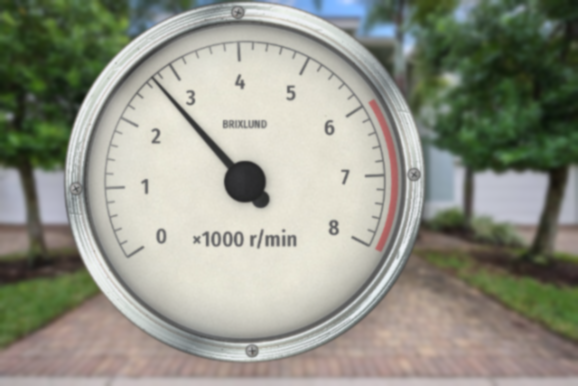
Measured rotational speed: 2700 rpm
